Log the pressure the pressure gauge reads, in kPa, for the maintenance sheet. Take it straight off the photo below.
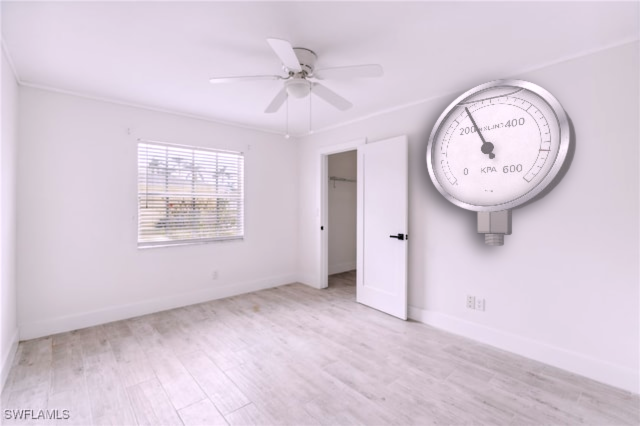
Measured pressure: 240 kPa
